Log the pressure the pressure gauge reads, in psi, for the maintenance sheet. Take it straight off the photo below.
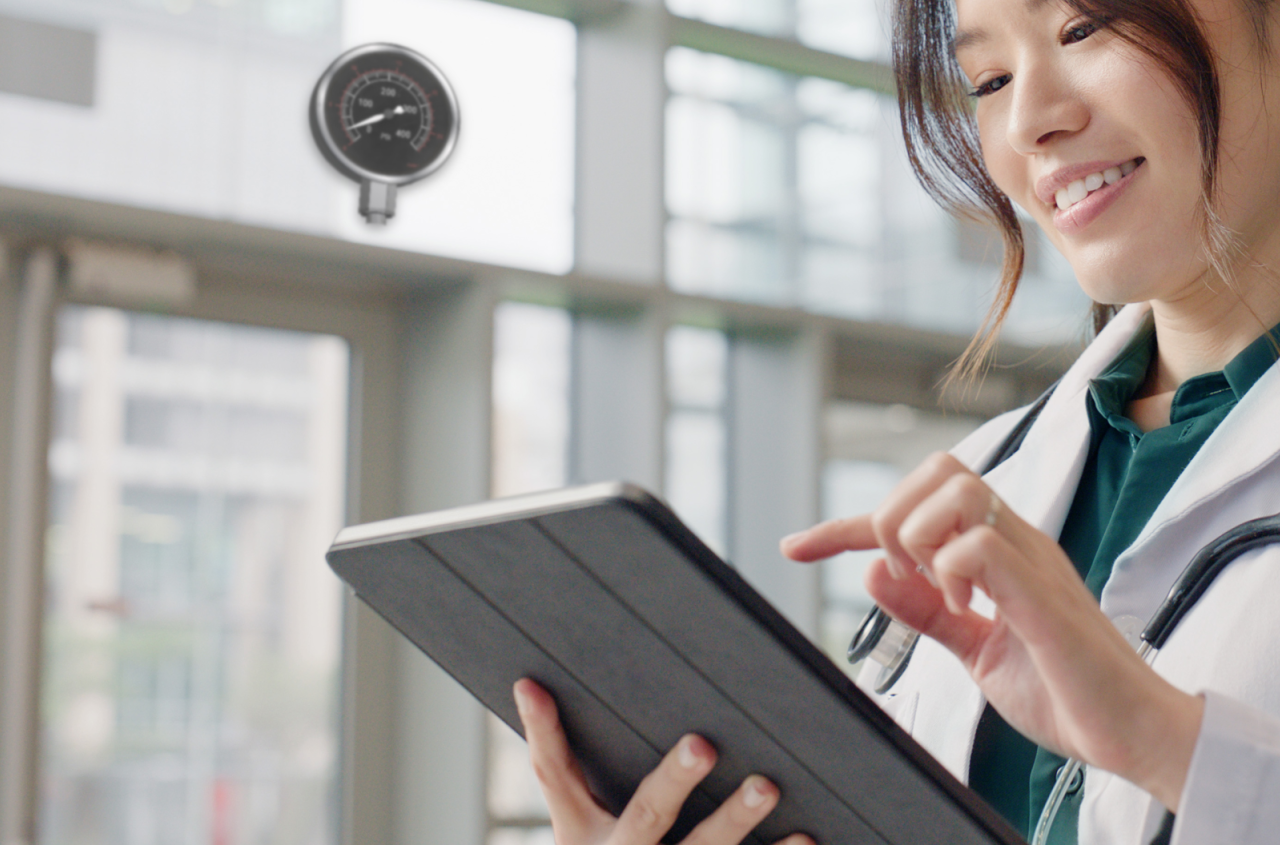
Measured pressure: 25 psi
